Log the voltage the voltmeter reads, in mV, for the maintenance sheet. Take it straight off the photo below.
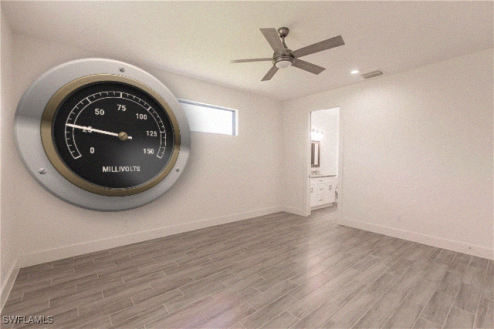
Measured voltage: 25 mV
